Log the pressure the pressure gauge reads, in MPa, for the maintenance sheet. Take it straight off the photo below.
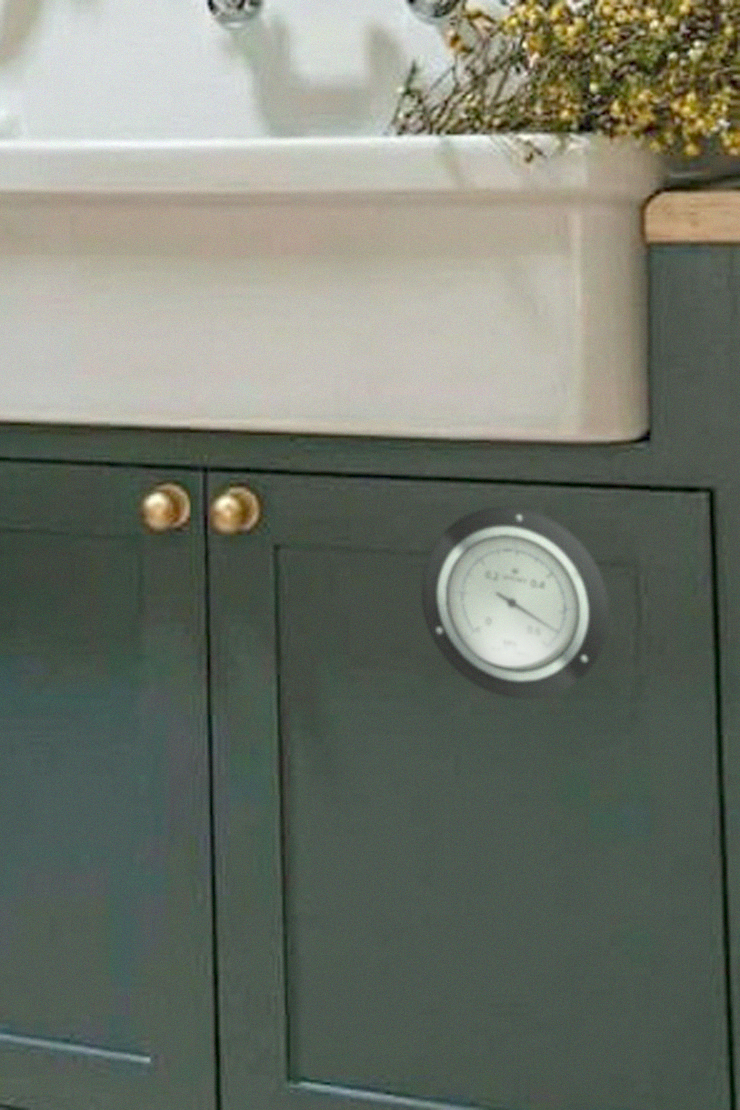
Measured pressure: 0.55 MPa
